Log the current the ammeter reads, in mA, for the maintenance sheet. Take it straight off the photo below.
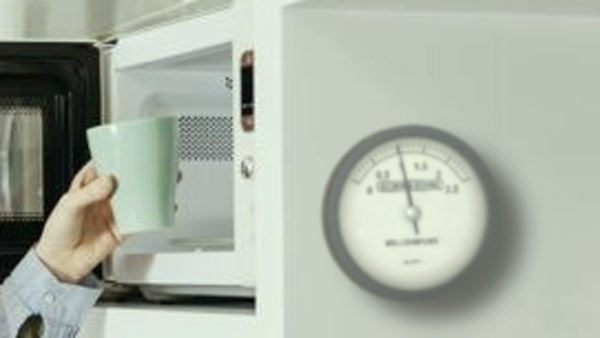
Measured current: 1 mA
